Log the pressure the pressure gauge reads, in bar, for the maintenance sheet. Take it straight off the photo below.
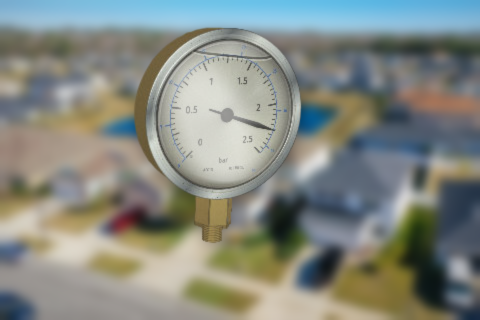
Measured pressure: 2.25 bar
